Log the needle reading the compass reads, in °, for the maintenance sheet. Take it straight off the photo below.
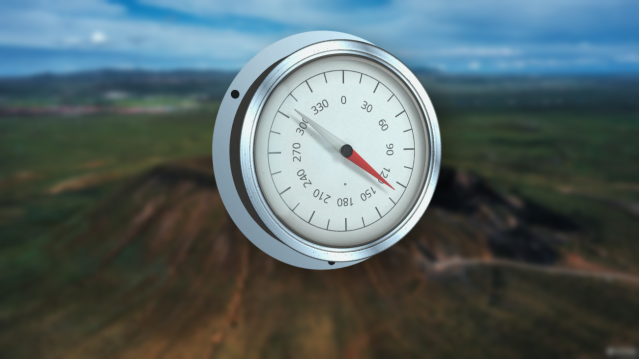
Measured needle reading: 127.5 °
